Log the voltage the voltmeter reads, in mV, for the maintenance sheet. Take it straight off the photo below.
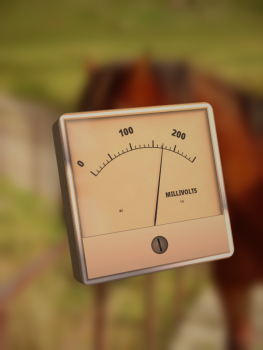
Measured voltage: 170 mV
